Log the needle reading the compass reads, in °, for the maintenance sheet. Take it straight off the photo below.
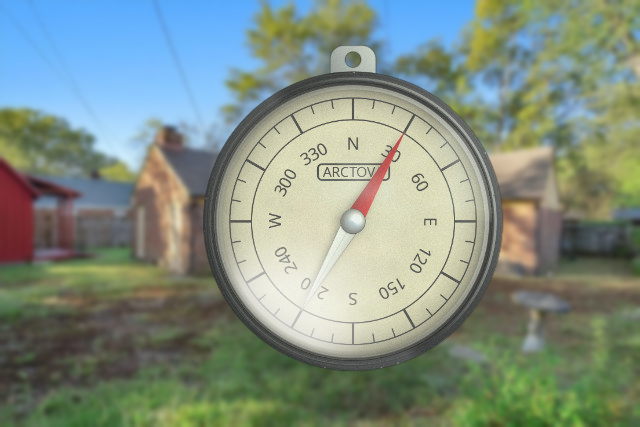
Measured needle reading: 30 °
